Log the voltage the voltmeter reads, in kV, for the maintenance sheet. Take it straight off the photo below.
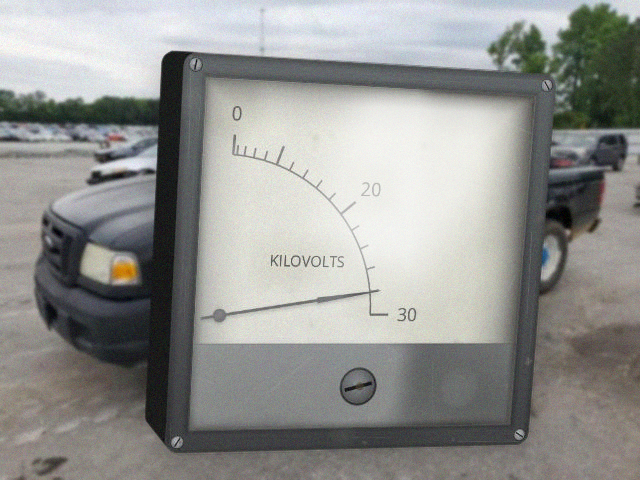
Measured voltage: 28 kV
